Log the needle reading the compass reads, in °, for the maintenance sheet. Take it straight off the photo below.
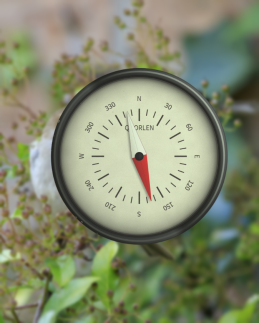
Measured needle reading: 165 °
